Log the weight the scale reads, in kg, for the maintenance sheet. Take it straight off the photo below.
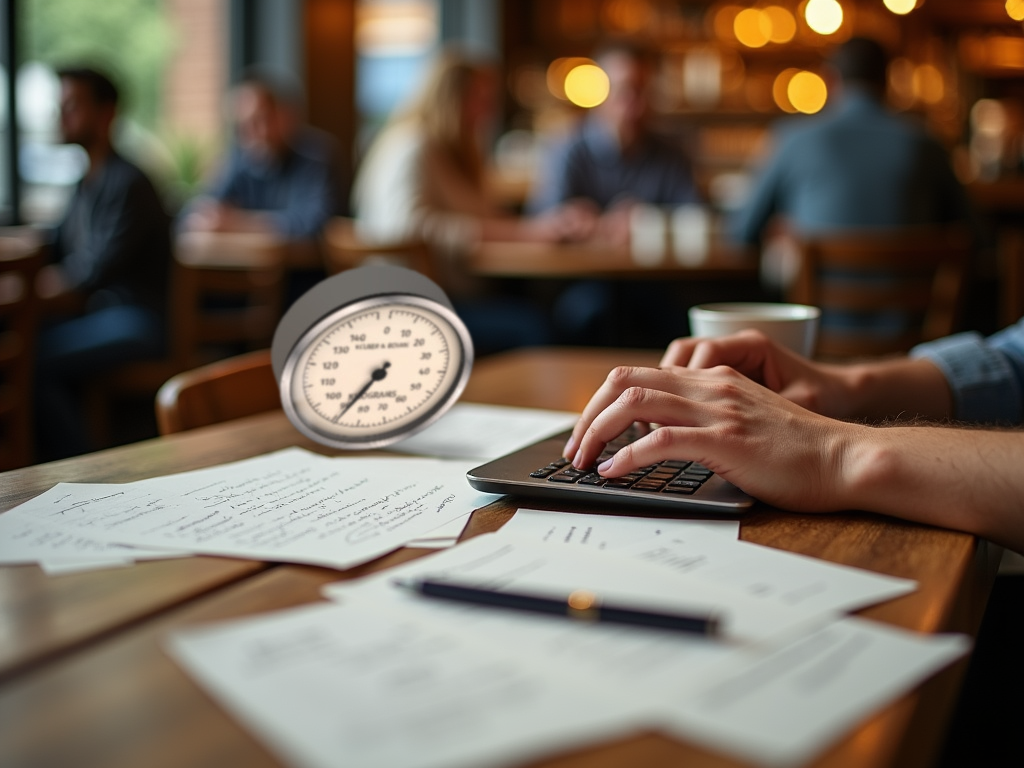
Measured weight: 90 kg
